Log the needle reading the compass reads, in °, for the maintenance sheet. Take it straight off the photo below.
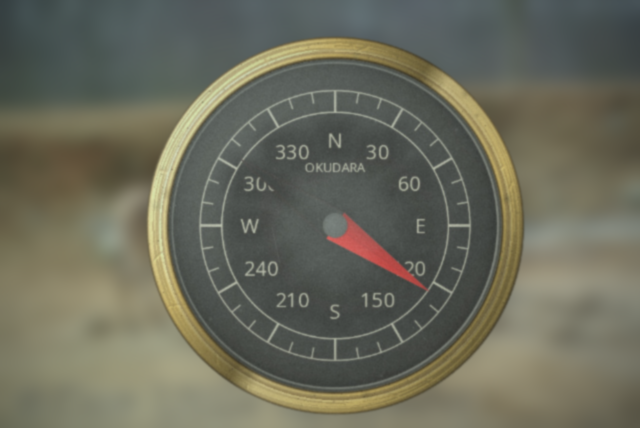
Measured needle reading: 125 °
